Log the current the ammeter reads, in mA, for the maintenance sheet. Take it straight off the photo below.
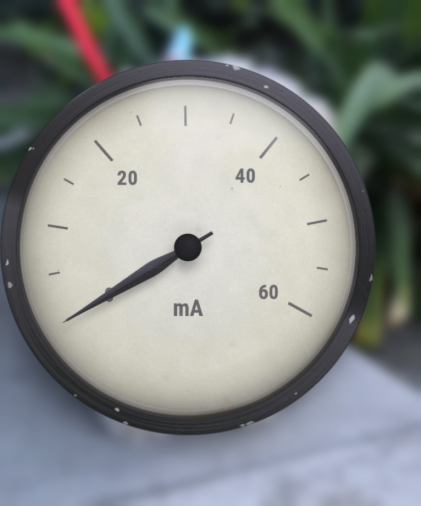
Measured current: 0 mA
